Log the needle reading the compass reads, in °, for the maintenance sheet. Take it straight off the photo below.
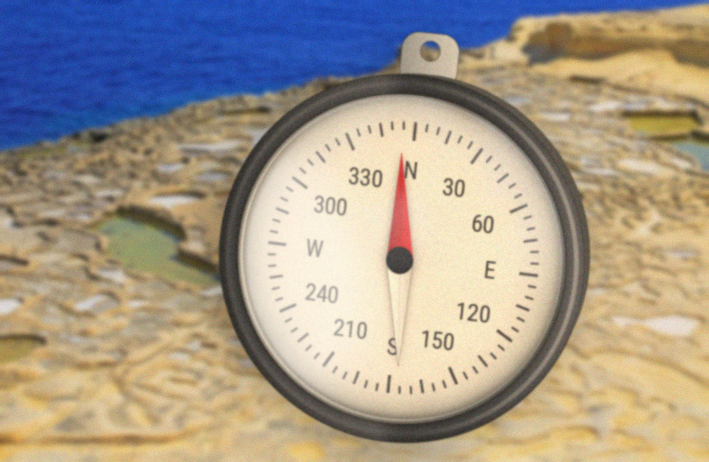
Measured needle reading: 355 °
